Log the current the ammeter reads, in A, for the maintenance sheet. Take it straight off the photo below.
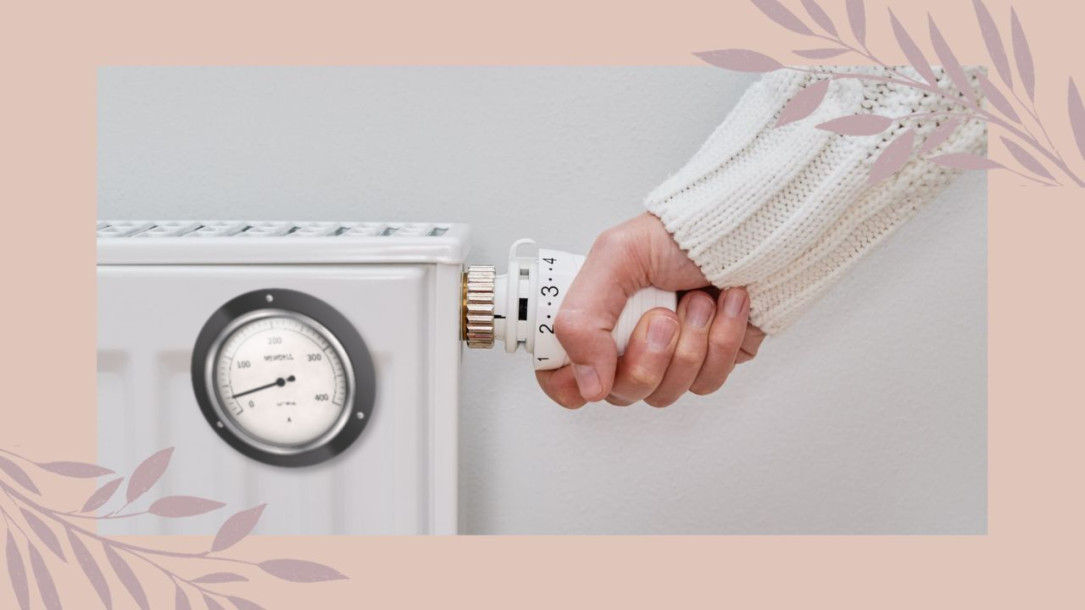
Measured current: 30 A
